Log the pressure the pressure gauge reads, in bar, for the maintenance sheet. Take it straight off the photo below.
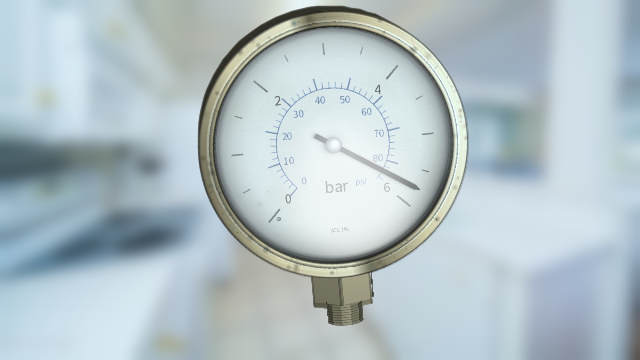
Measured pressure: 5.75 bar
